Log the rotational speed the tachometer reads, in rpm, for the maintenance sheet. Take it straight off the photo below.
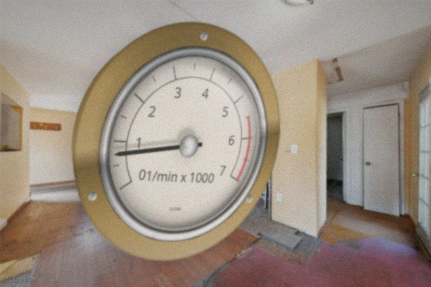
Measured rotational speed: 750 rpm
